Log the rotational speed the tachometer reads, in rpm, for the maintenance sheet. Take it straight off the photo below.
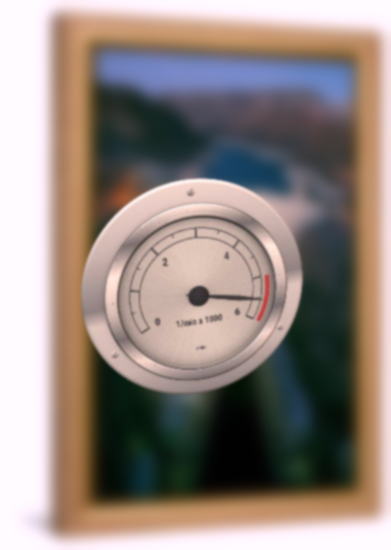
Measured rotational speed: 5500 rpm
